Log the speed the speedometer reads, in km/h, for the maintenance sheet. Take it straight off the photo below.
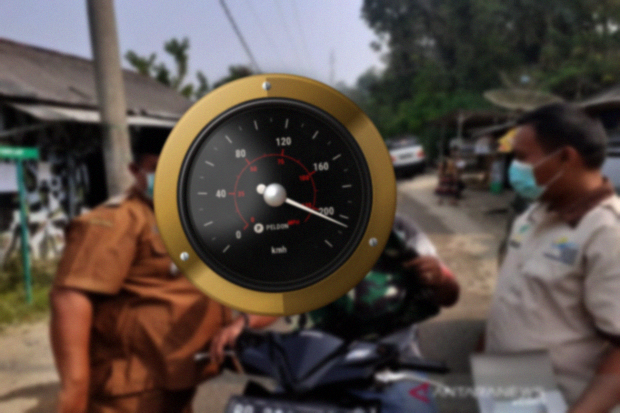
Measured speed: 205 km/h
